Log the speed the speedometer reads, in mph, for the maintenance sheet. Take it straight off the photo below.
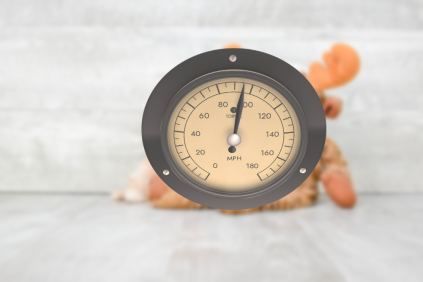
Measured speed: 95 mph
